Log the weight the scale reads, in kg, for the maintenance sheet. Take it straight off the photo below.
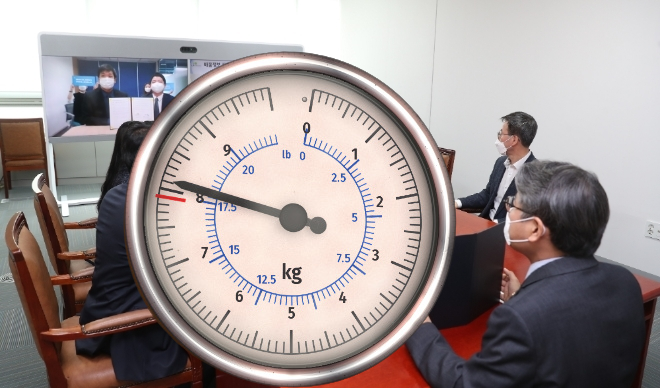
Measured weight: 8.1 kg
